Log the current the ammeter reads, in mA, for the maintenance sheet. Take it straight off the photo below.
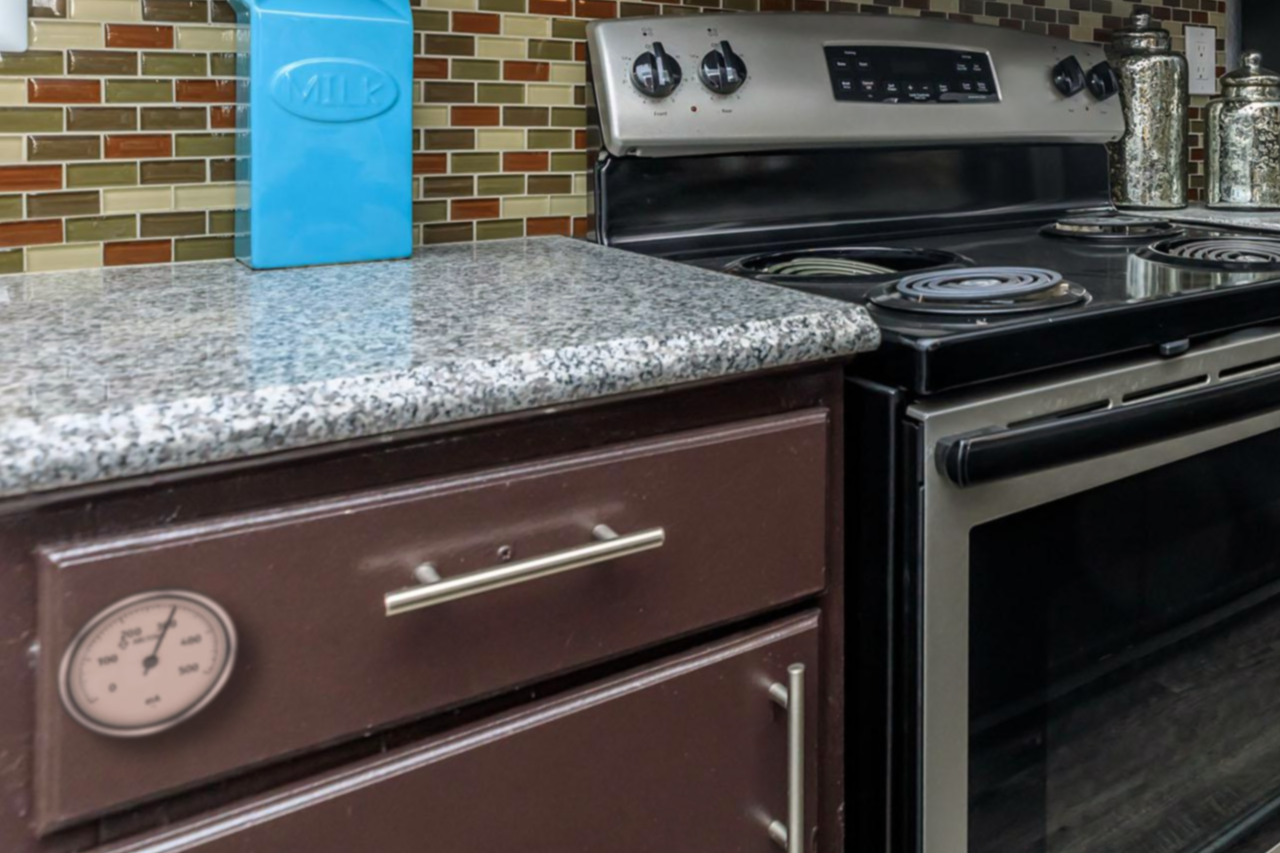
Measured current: 300 mA
